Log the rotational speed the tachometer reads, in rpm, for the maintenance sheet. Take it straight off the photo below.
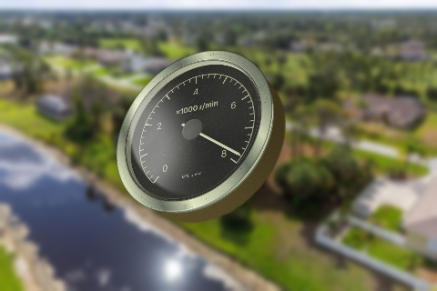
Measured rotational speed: 7800 rpm
